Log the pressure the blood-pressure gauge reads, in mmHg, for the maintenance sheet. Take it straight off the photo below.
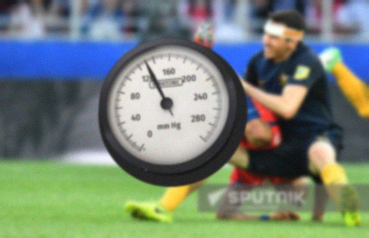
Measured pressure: 130 mmHg
